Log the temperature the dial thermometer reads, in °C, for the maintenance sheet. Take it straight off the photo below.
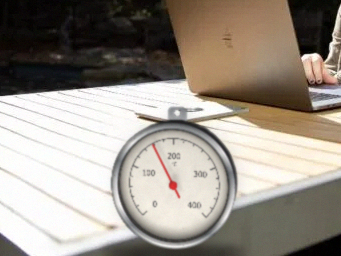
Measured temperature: 160 °C
